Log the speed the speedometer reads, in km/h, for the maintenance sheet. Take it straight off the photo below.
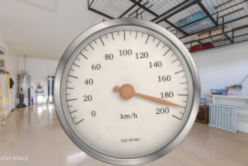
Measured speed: 190 km/h
